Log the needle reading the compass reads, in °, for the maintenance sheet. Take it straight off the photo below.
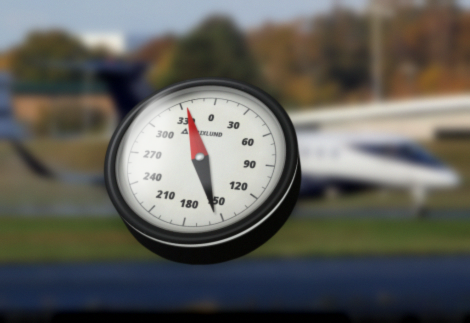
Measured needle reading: 335 °
